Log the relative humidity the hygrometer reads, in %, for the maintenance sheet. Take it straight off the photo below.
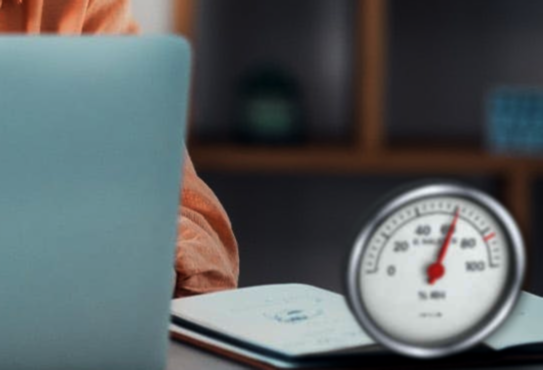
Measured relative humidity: 60 %
